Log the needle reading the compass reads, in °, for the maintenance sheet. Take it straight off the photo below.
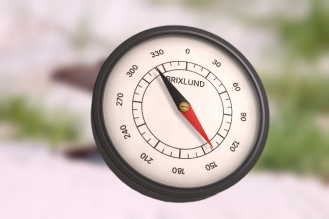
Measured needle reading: 140 °
